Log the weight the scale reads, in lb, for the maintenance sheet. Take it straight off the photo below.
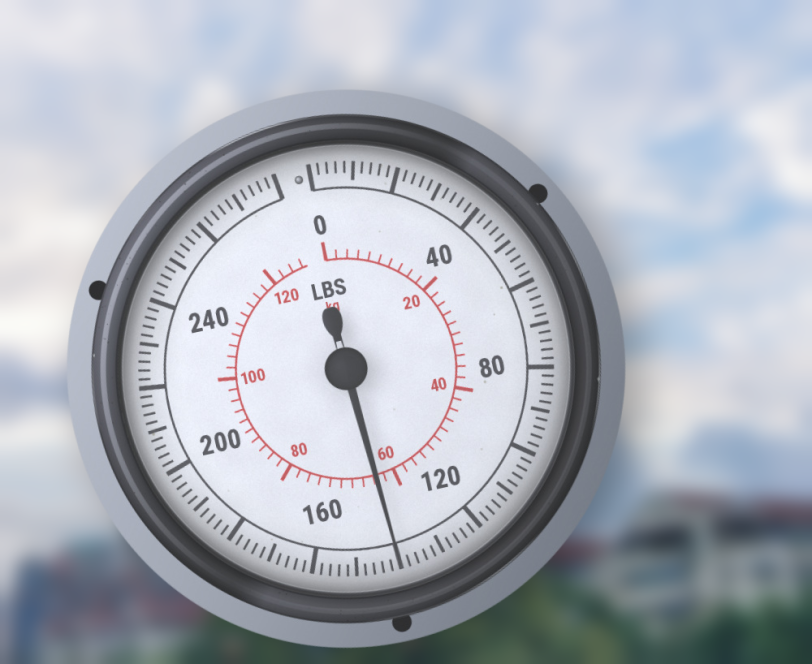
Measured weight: 140 lb
